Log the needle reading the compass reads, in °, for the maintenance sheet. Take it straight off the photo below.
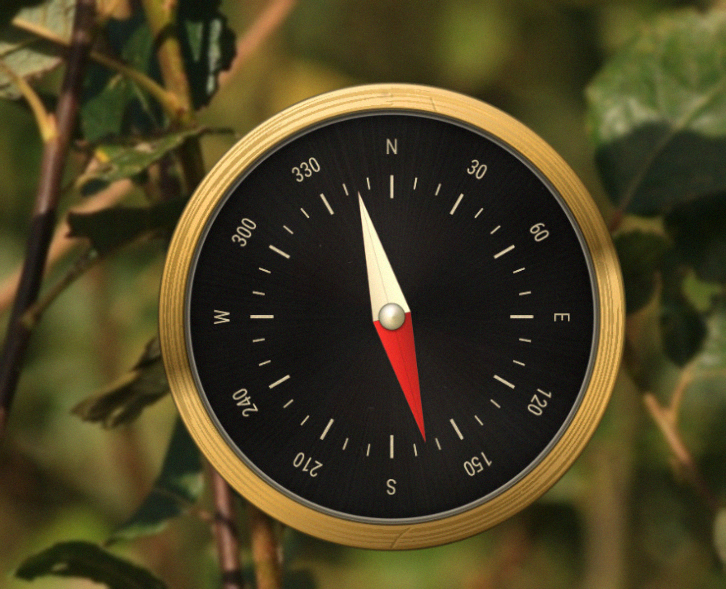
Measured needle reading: 165 °
